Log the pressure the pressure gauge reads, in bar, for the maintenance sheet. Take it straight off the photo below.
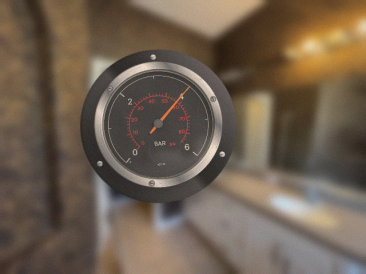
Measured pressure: 4 bar
